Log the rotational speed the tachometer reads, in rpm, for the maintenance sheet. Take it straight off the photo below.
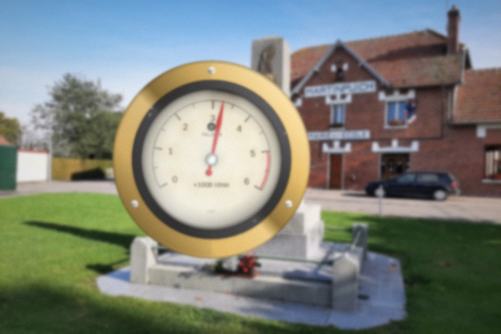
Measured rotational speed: 3250 rpm
